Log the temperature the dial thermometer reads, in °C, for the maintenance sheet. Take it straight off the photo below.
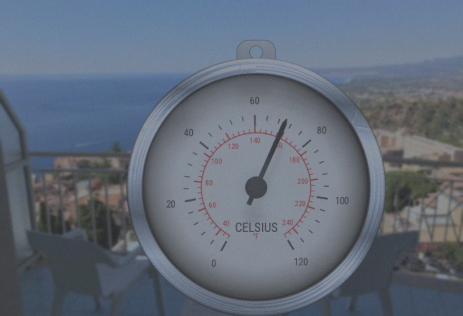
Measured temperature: 70 °C
